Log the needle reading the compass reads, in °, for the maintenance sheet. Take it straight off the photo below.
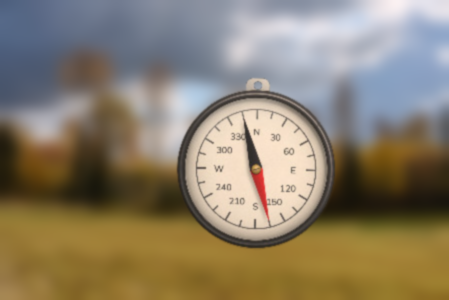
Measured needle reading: 165 °
